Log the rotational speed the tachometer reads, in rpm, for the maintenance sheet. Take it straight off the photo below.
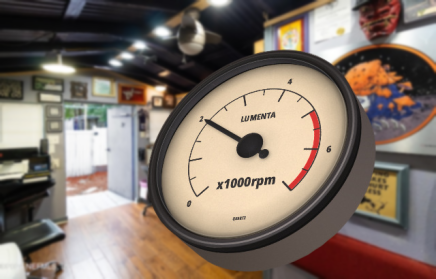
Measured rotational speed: 2000 rpm
